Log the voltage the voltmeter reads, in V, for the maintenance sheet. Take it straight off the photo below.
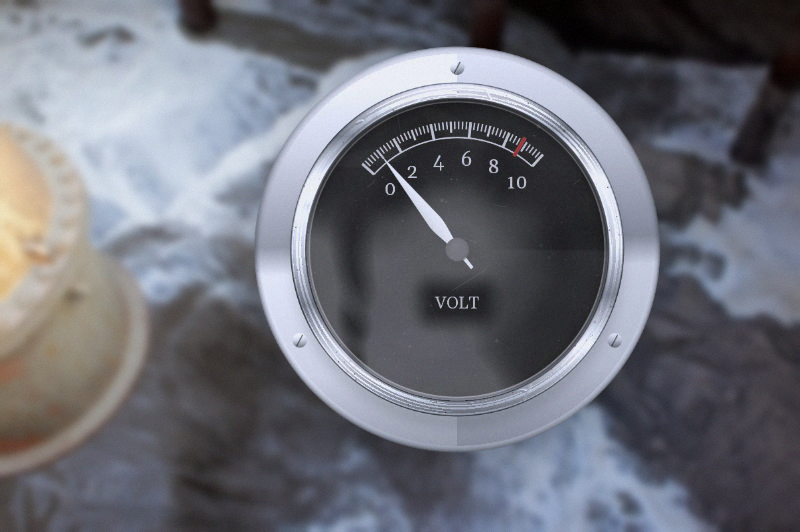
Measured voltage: 1 V
